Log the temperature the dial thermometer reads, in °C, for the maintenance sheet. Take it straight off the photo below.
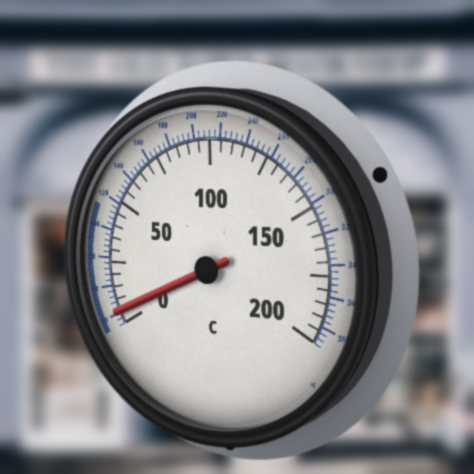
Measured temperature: 5 °C
